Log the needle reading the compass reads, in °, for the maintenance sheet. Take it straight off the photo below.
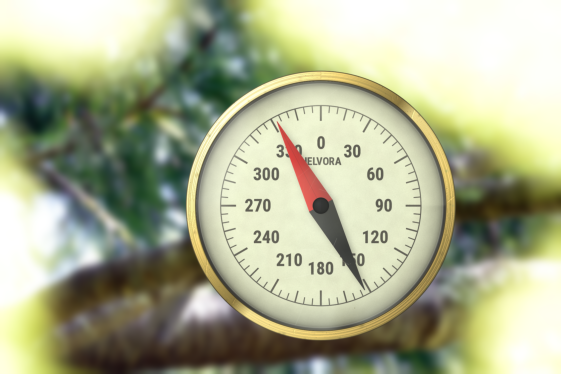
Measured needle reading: 332.5 °
